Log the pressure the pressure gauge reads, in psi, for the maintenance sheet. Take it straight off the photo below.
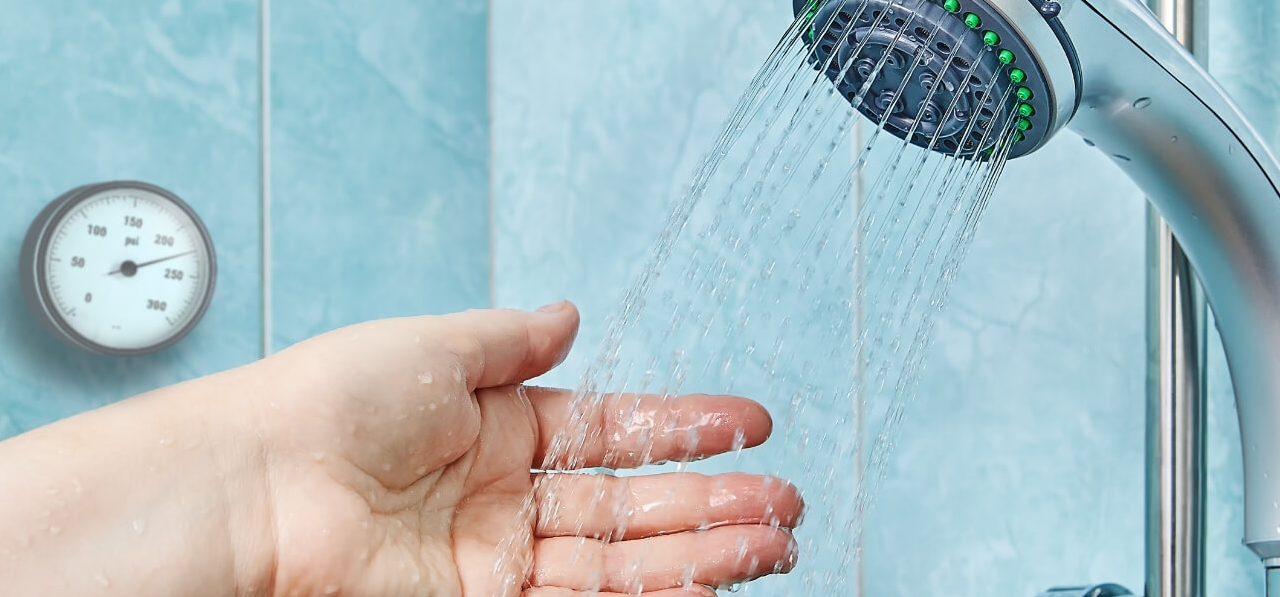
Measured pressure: 225 psi
